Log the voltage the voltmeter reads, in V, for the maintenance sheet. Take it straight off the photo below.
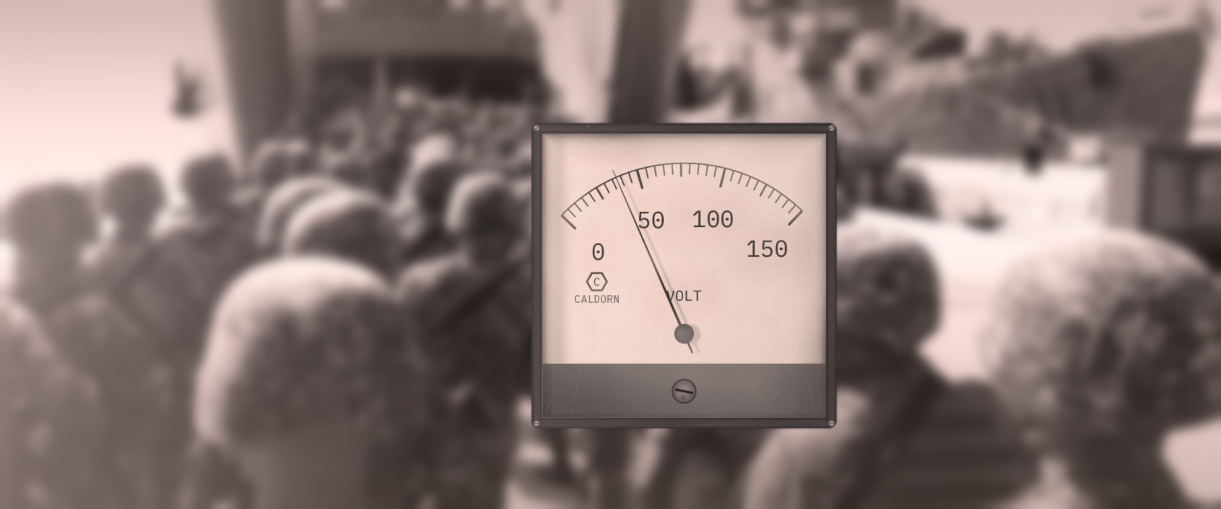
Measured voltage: 37.5 V
